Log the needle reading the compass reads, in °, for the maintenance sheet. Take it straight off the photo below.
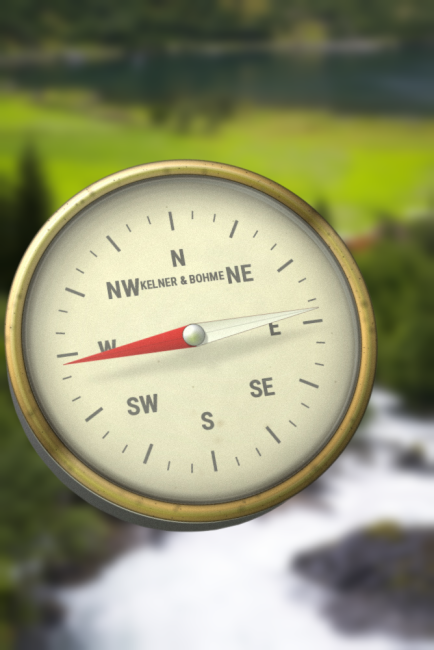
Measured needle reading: 265 °
